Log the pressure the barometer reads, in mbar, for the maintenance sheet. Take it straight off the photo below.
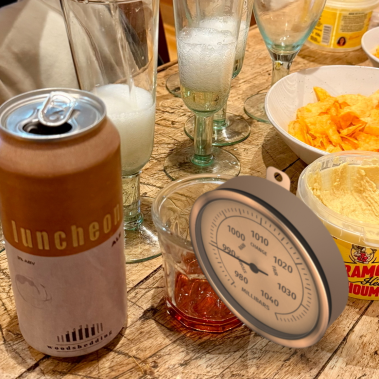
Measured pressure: 990 mbar
